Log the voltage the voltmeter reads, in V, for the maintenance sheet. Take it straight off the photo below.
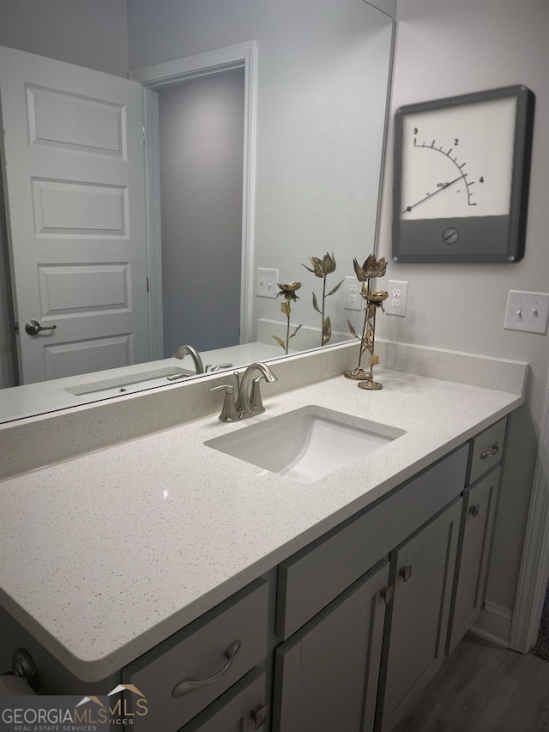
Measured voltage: 3.5 V
